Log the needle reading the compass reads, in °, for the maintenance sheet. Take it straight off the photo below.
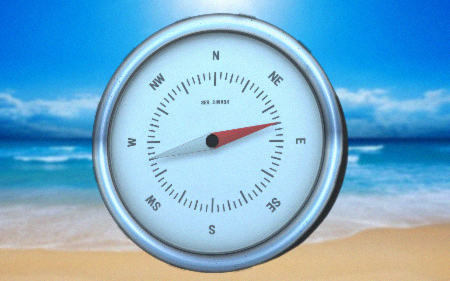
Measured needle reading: 75 °
